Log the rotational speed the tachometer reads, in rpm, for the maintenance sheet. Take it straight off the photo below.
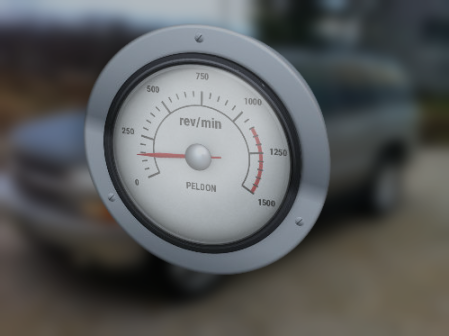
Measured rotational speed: 150 rpm
